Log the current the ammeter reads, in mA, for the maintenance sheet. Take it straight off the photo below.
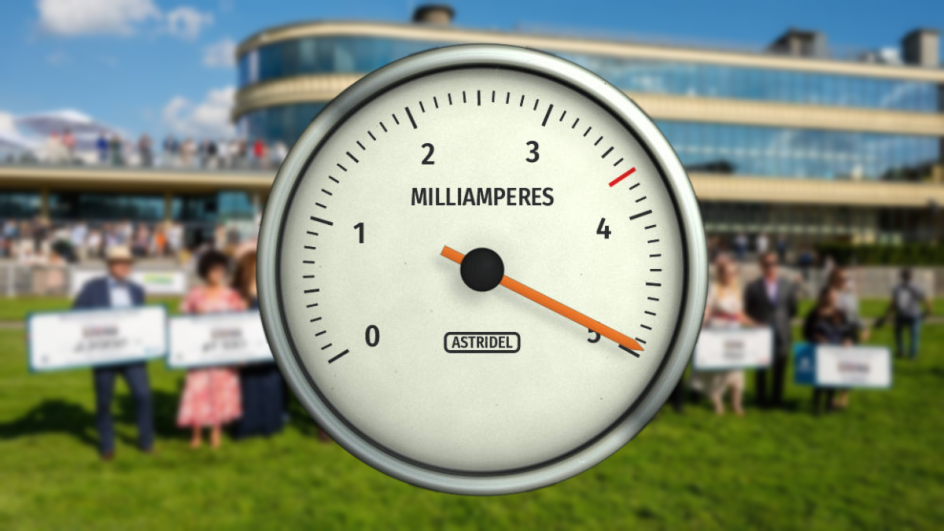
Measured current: 4.95 mA
